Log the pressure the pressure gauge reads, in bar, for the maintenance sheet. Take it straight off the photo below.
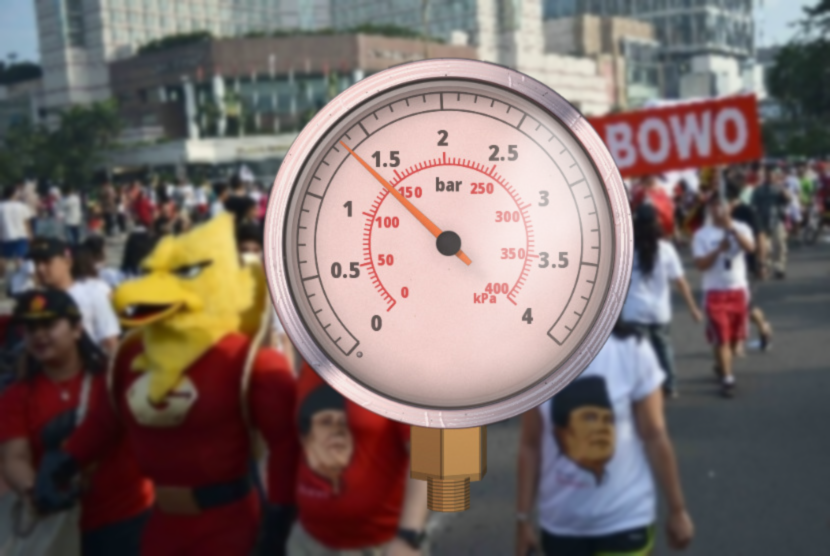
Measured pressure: 1.35 bar
